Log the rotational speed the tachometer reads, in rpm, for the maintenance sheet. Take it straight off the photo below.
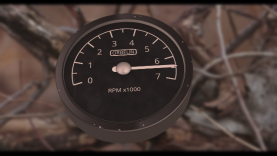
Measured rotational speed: 6500 rpm
